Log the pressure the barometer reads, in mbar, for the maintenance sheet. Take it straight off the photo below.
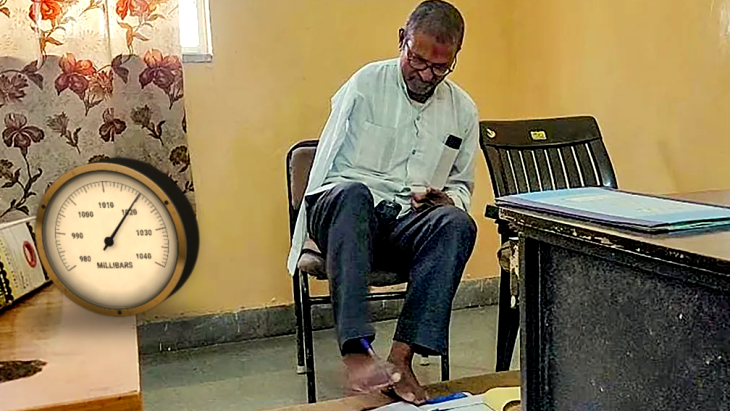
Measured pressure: 1020 mbar
